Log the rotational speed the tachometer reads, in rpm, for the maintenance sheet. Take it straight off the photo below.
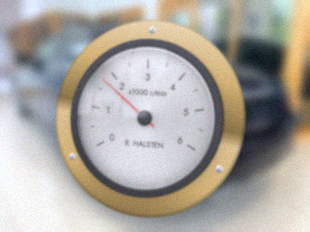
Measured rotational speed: 1750 rpm
